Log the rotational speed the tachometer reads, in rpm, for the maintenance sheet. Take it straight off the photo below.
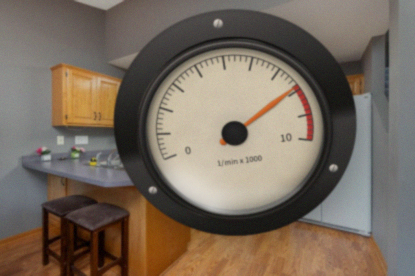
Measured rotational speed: 7800 rpm
